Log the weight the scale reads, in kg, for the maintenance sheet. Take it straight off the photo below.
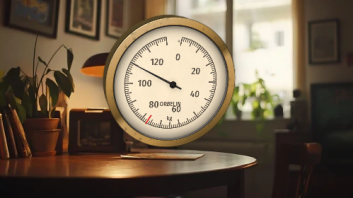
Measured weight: 110 kg
